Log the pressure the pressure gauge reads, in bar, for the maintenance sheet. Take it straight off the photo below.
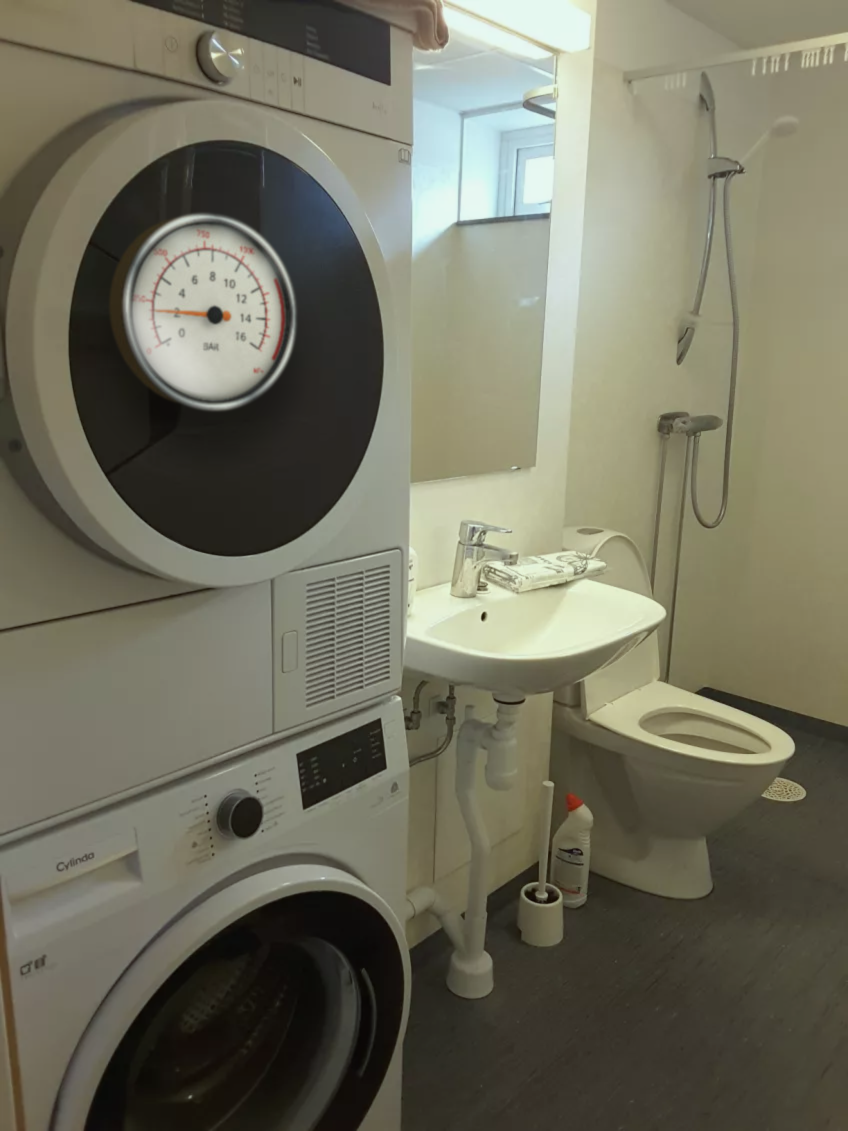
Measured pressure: 2 bar
